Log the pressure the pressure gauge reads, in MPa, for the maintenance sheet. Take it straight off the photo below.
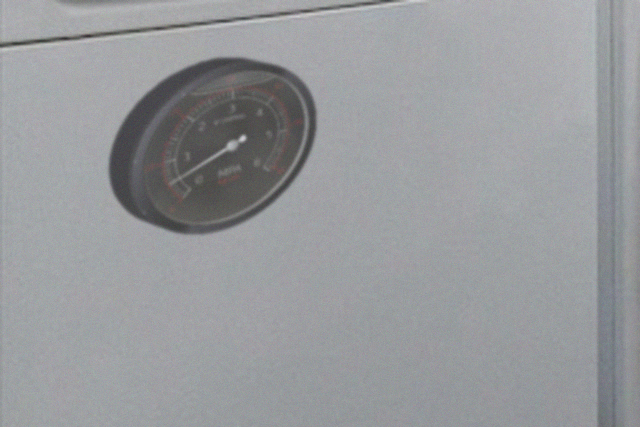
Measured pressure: 0.5 MPa
